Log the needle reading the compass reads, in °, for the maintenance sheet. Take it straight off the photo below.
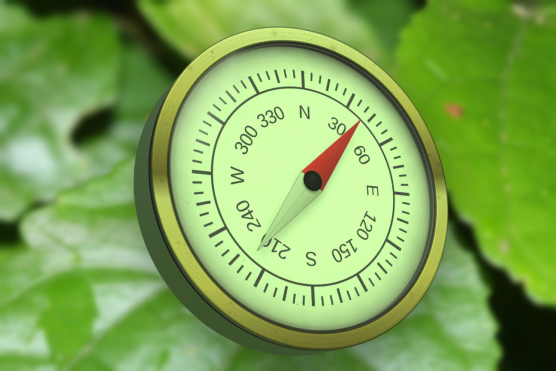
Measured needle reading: 40 °
